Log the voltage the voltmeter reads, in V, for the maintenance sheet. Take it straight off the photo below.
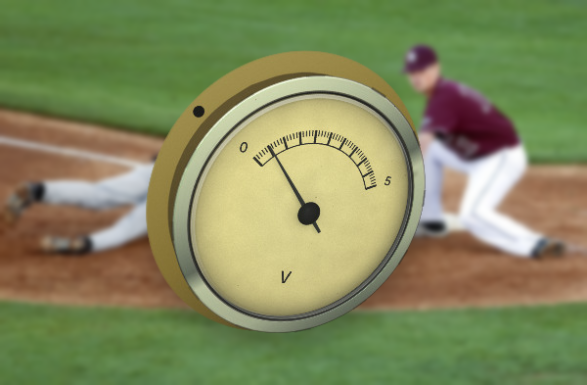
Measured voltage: 0.5 V
